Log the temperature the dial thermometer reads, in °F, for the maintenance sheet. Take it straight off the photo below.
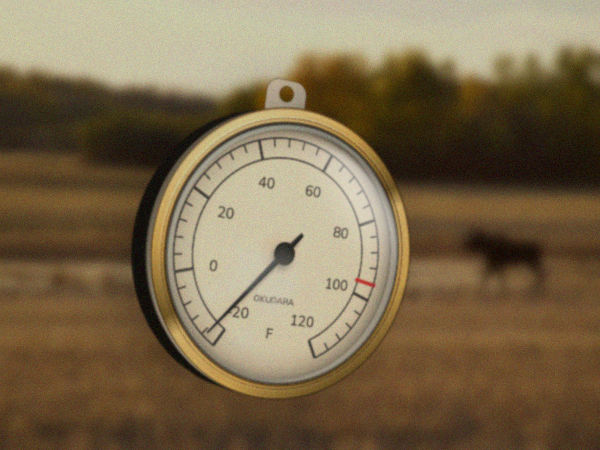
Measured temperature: -16 °F
